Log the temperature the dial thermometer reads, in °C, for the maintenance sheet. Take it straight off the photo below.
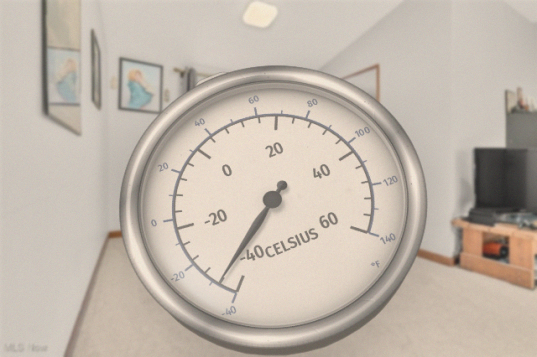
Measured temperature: -36 °C
